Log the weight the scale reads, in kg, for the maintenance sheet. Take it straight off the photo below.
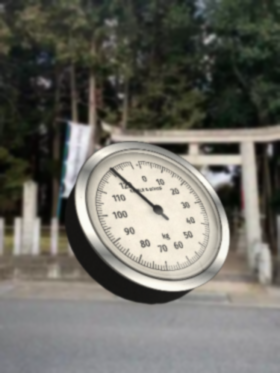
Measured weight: 120 kg
